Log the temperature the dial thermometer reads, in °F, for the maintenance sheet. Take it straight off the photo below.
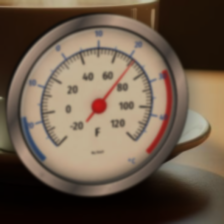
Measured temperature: 70 °F
